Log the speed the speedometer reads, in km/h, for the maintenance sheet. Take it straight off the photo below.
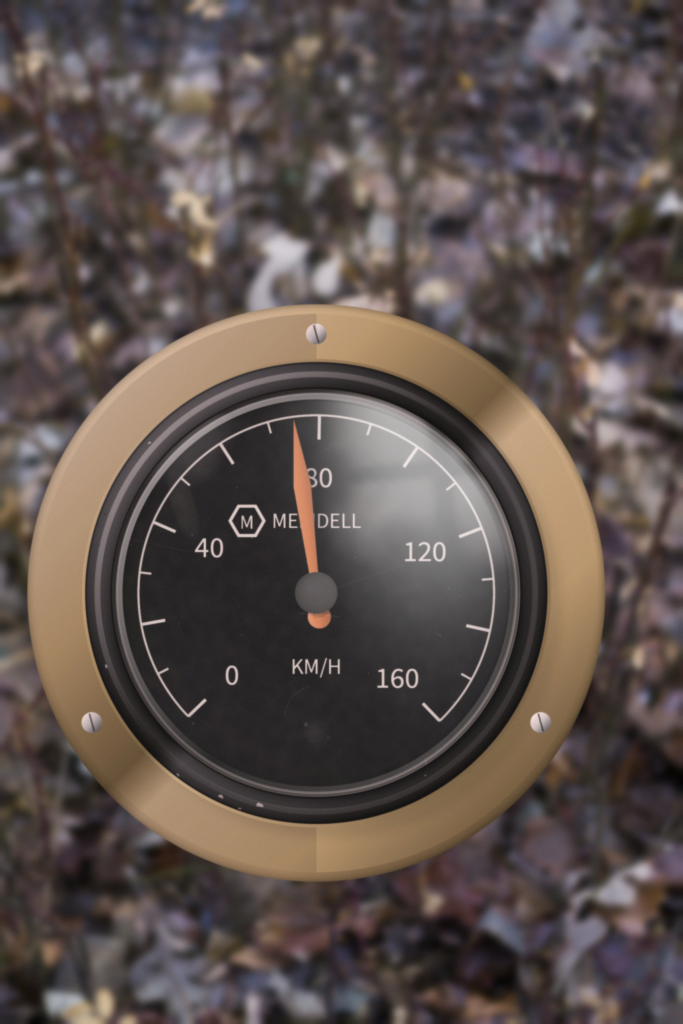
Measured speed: 75 km/h
